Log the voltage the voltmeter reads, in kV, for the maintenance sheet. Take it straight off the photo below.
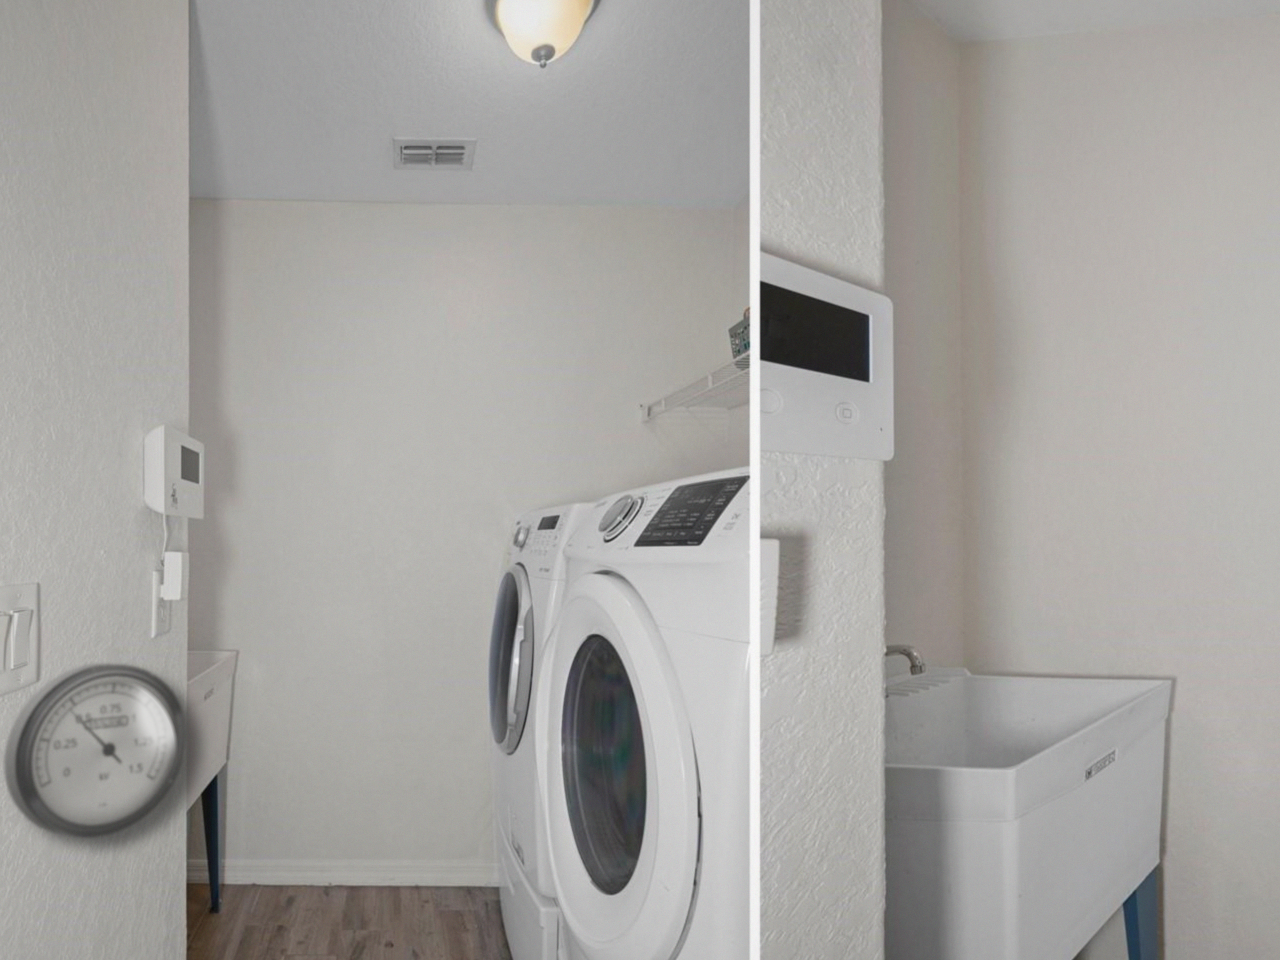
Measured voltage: 0.45 kV
